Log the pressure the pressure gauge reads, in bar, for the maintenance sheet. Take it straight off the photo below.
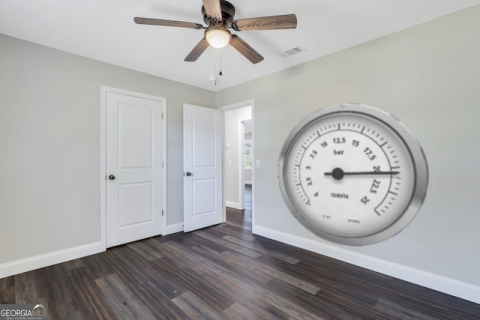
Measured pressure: 20.5 bar
